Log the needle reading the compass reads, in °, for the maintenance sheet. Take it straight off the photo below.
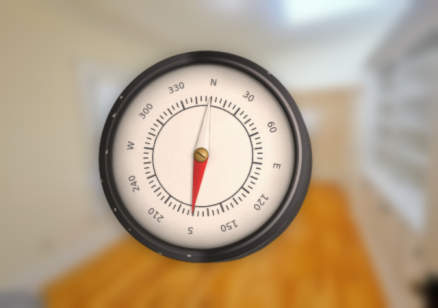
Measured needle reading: 180 °
